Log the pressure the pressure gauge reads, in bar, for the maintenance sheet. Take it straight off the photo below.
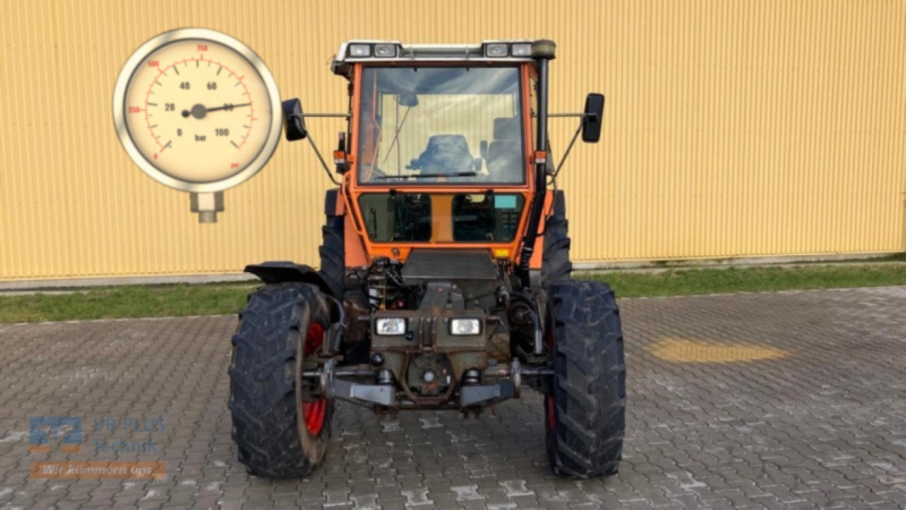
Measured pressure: 80 bar
